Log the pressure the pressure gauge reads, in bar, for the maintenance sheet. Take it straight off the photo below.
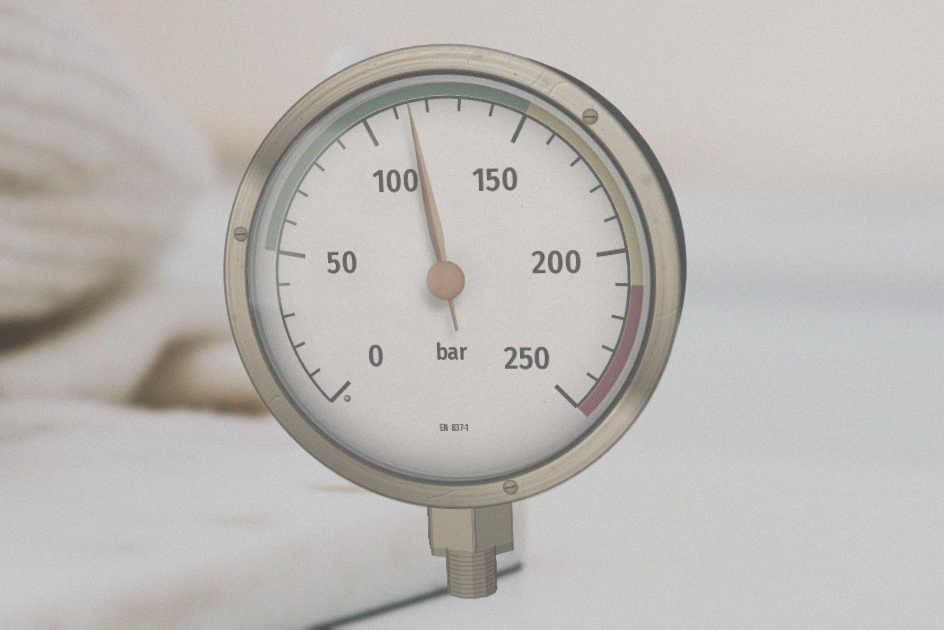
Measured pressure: 115 bar
